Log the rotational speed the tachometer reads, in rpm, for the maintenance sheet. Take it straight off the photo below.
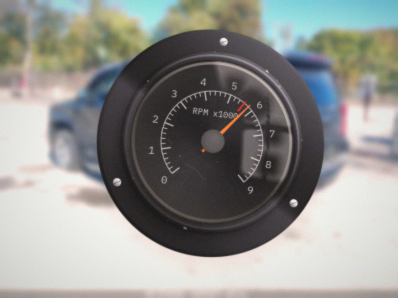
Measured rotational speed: 5800 rpm
